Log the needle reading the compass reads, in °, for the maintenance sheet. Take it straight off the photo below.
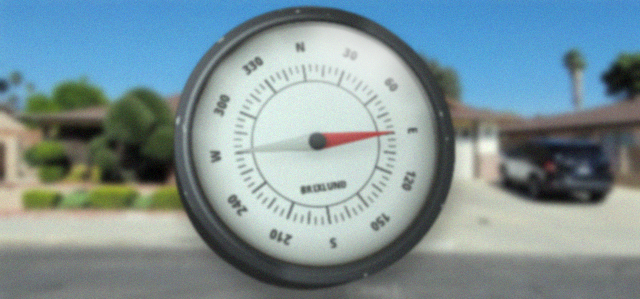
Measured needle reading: 90 °
